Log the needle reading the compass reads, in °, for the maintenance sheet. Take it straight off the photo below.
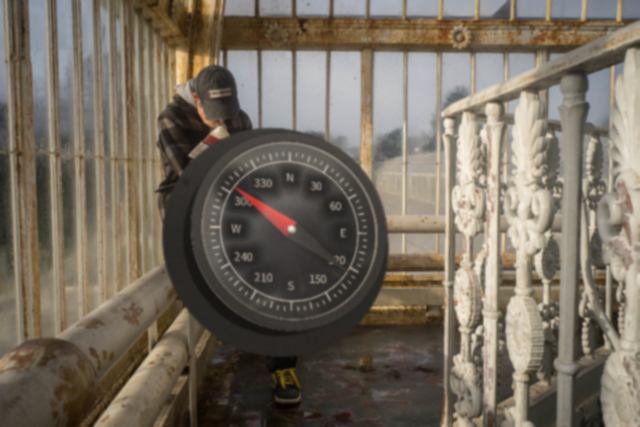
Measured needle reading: 305 °
